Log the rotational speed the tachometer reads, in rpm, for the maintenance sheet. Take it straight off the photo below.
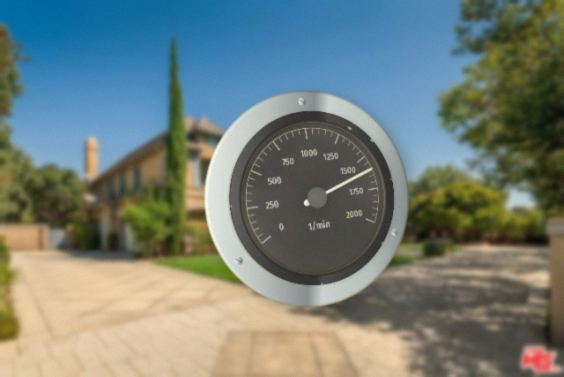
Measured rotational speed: 1600 rpm
